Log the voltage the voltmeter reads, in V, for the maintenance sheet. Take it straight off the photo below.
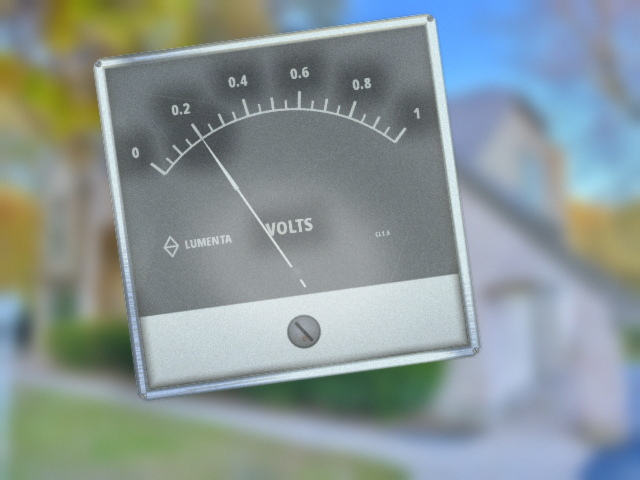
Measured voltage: 0.2 V
